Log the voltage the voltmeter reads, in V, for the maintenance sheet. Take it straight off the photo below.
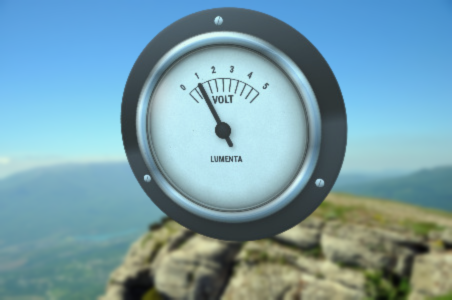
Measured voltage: 1 V
